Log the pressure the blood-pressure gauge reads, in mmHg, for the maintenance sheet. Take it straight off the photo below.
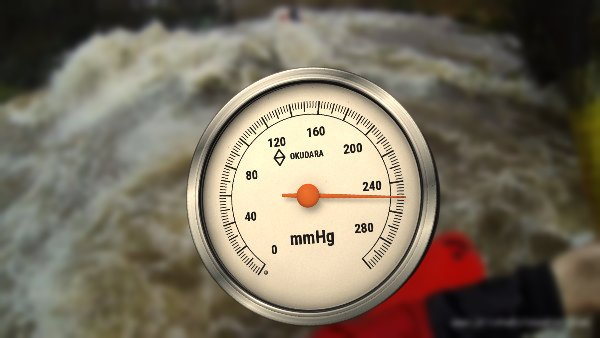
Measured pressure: 250 mmHg
